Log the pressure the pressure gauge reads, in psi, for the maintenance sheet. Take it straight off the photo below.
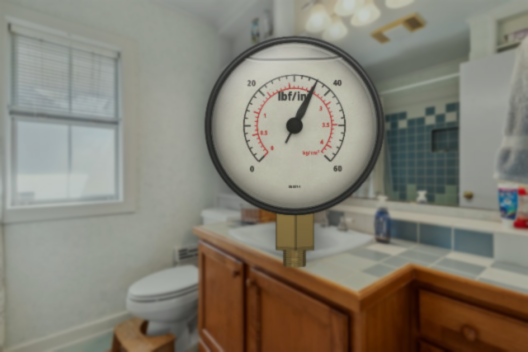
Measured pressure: 36 psi
